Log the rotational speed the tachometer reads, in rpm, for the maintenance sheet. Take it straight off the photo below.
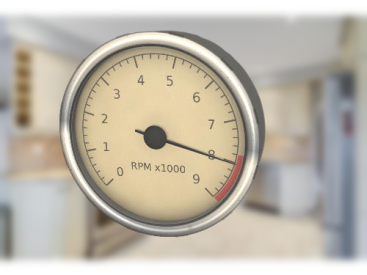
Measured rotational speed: 8000 rpm
